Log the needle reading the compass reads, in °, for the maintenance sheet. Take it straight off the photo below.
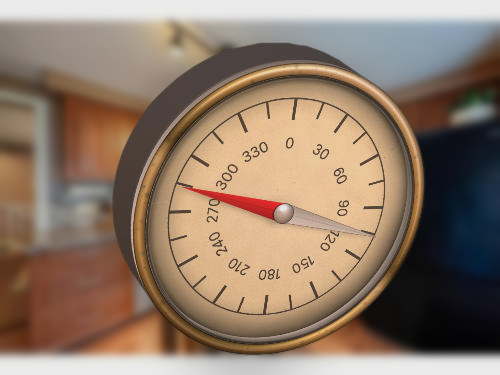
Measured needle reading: 285 °
